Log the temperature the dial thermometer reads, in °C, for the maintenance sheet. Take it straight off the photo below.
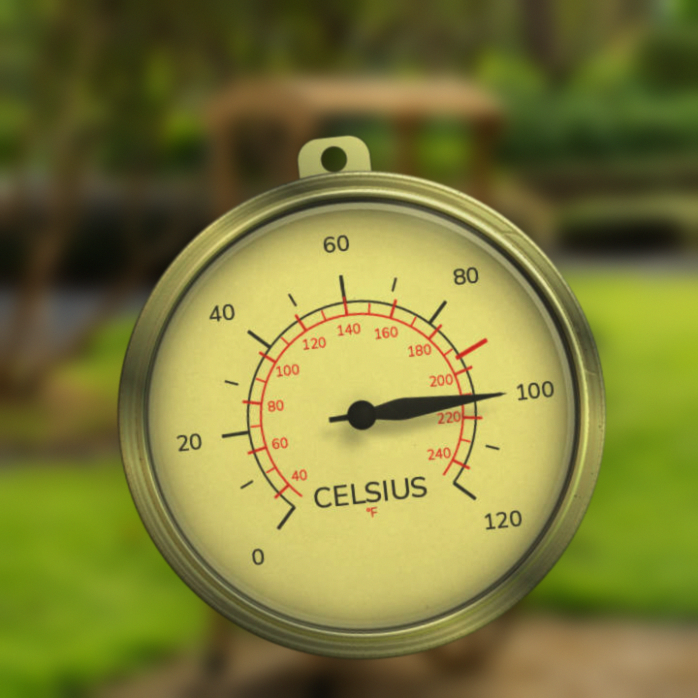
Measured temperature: 100 °C
